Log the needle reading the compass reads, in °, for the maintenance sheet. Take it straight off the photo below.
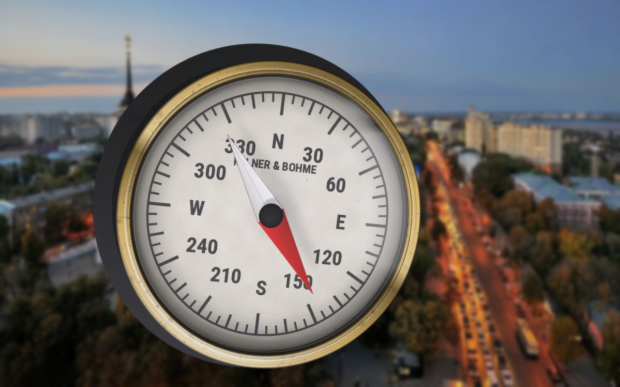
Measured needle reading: 145 °
